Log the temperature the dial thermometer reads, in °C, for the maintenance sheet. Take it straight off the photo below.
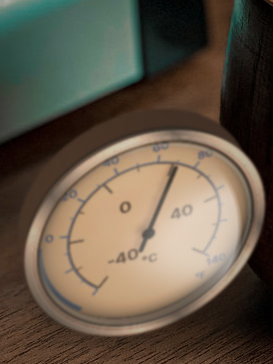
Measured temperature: 20 °C
